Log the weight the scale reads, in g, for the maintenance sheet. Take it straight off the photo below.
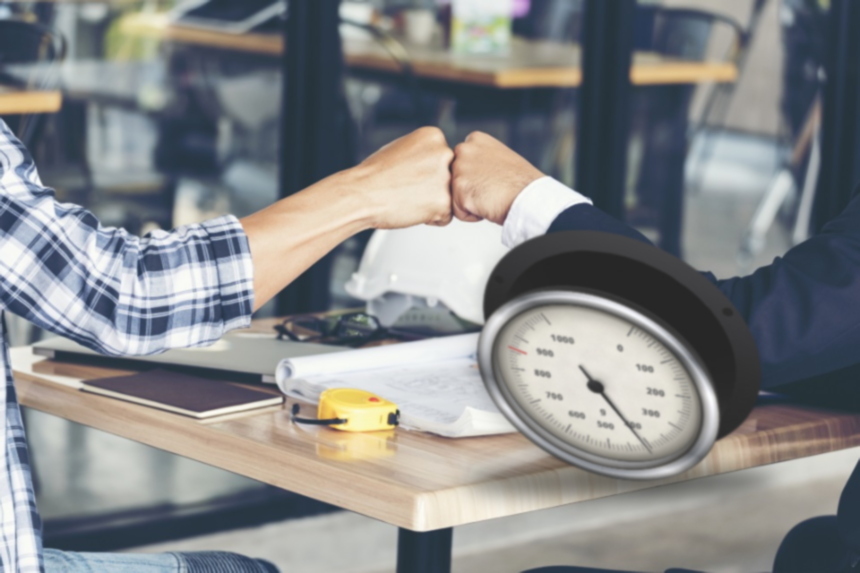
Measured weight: 400 g
